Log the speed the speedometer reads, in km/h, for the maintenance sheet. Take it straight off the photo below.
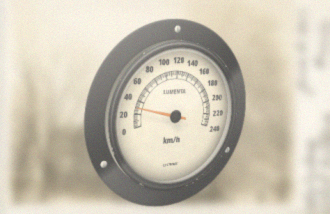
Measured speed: 30 km/h
